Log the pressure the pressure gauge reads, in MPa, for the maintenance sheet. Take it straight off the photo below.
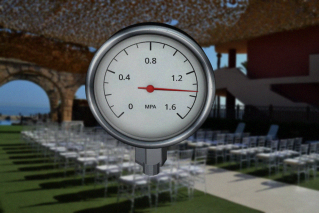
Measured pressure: 1.35 MPa
